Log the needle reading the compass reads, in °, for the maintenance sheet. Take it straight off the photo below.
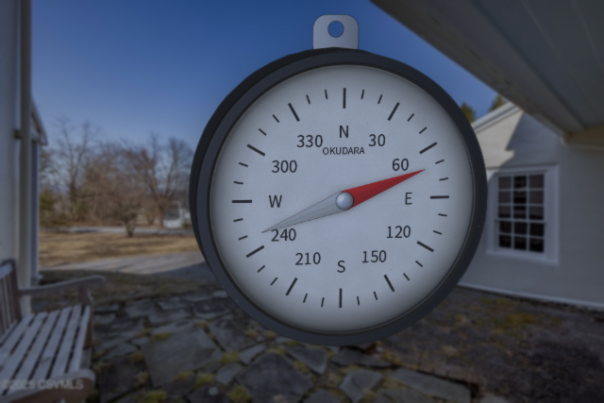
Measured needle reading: 70 °
